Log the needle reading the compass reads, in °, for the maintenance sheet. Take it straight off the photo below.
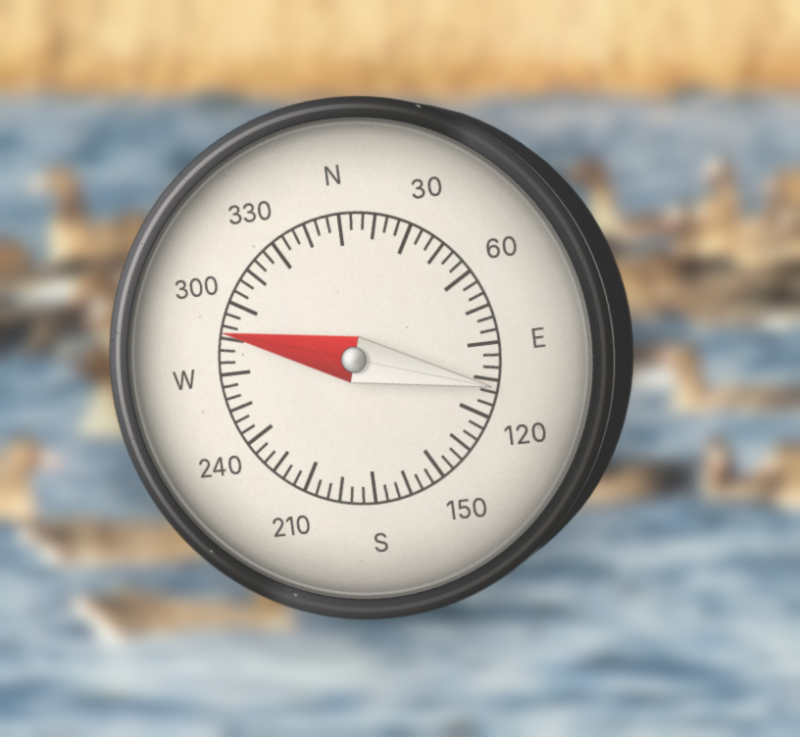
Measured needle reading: 287.5 °
